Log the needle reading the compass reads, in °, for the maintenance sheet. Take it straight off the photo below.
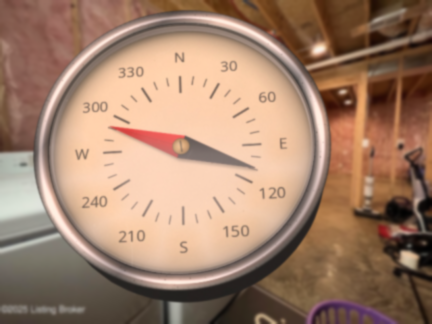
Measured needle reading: 290 °
